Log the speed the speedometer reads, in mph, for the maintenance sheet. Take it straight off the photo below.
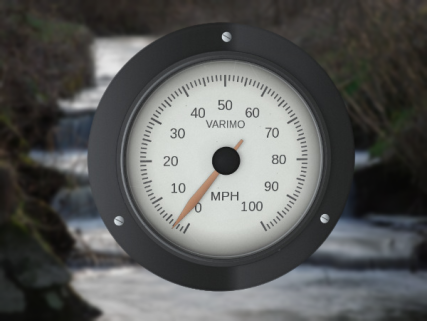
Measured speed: 3 mph
